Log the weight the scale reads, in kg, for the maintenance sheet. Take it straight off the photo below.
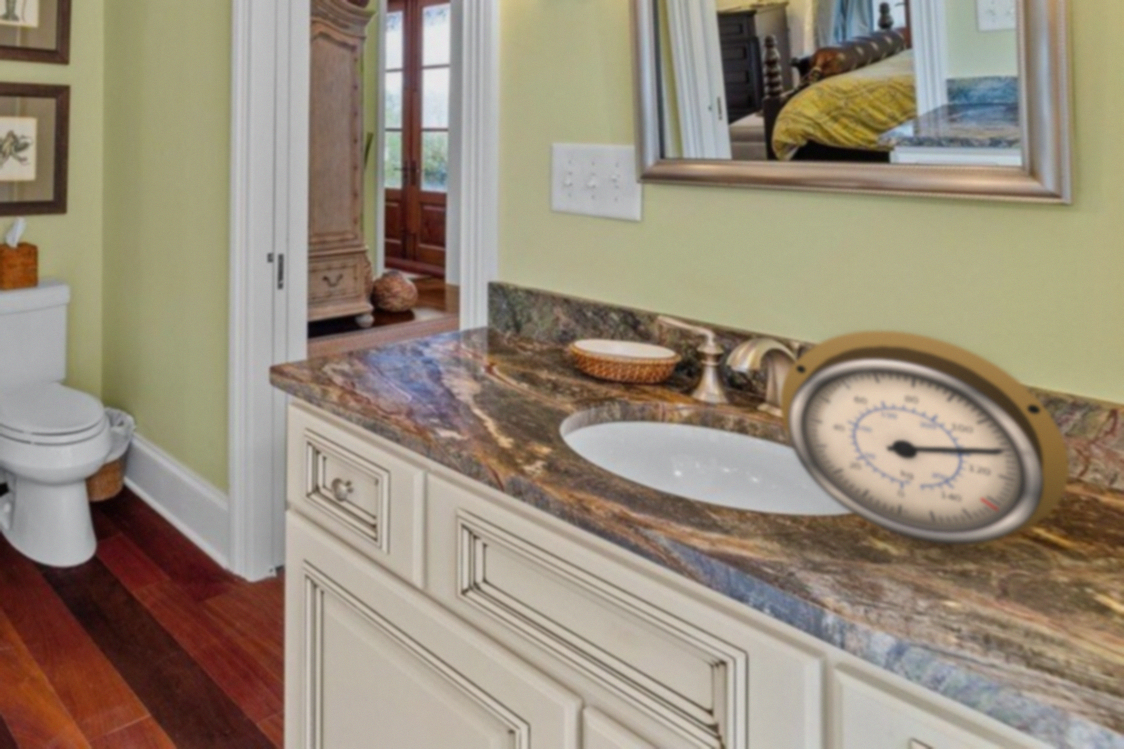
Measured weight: 110 kg
